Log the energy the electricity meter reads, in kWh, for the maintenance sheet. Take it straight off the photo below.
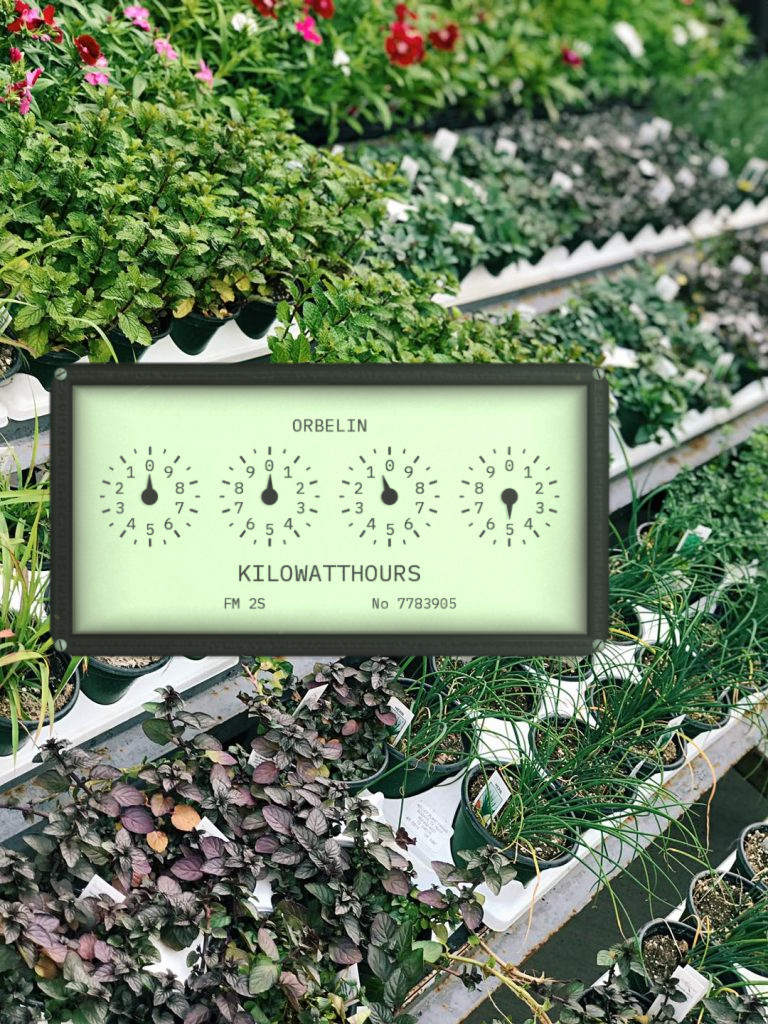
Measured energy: 5 kWh
